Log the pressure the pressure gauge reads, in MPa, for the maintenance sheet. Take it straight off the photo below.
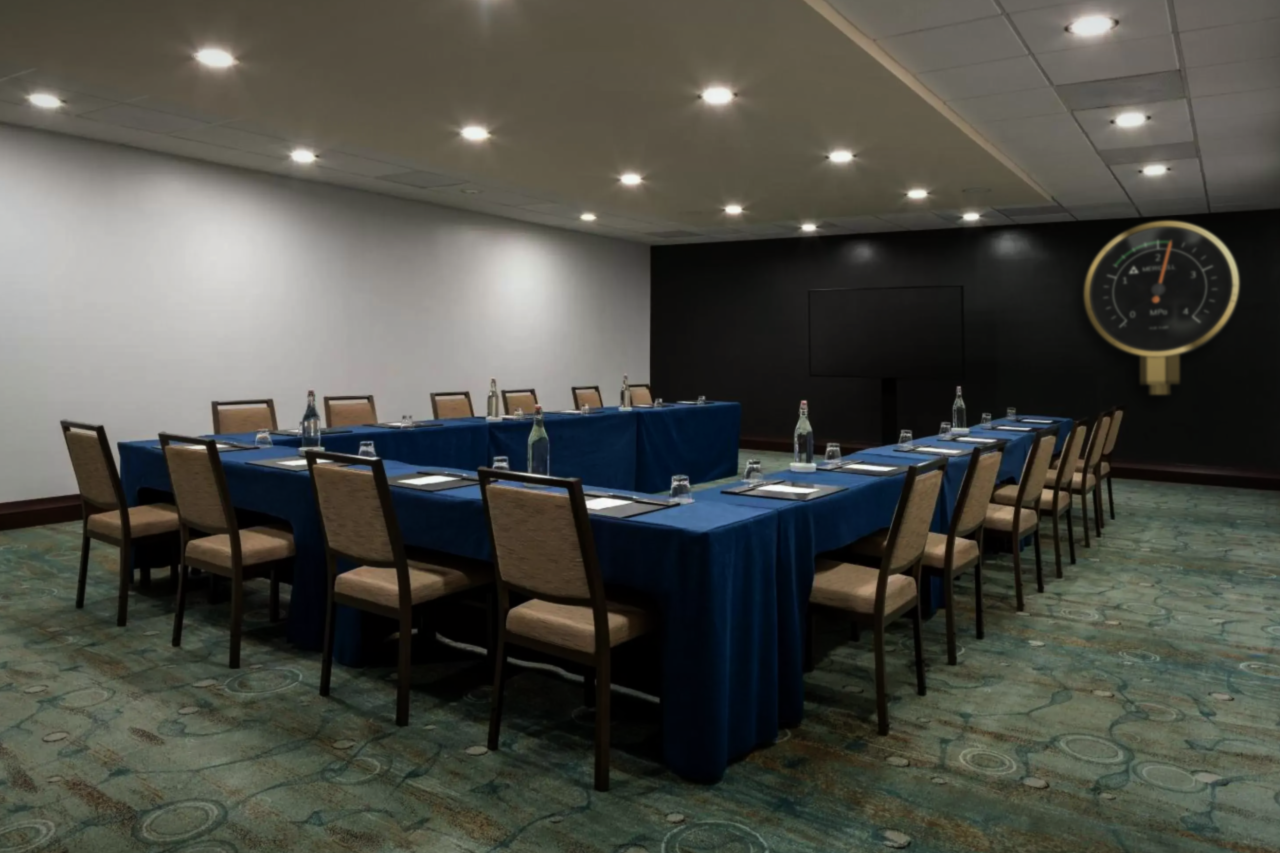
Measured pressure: 2.2 MPa
